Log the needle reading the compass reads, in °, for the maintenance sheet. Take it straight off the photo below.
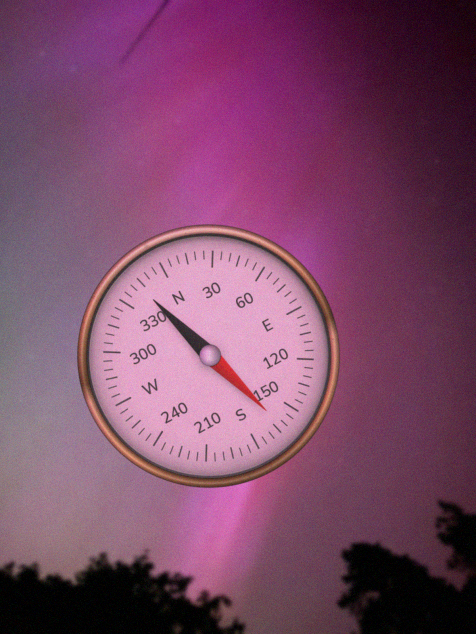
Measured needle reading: 162.5 °
